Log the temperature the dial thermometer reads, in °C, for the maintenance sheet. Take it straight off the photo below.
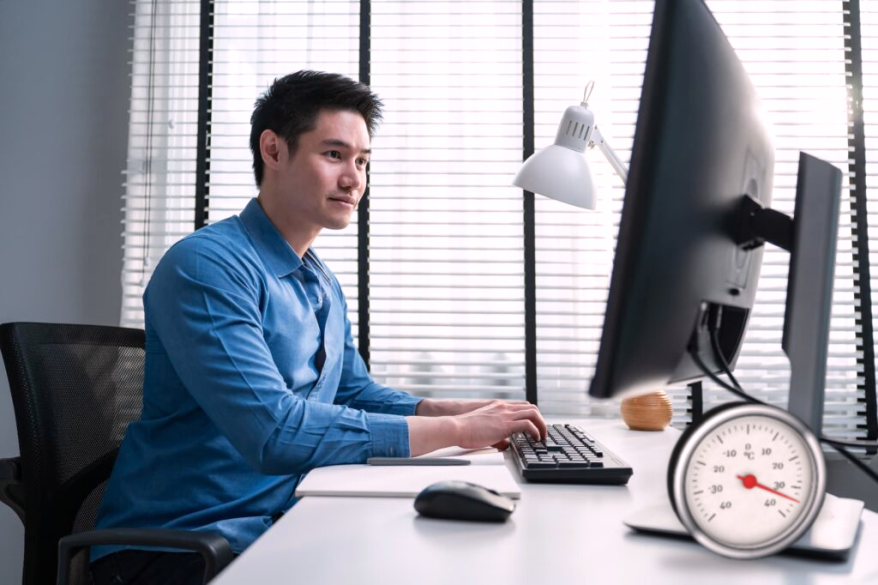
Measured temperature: 34 °C
